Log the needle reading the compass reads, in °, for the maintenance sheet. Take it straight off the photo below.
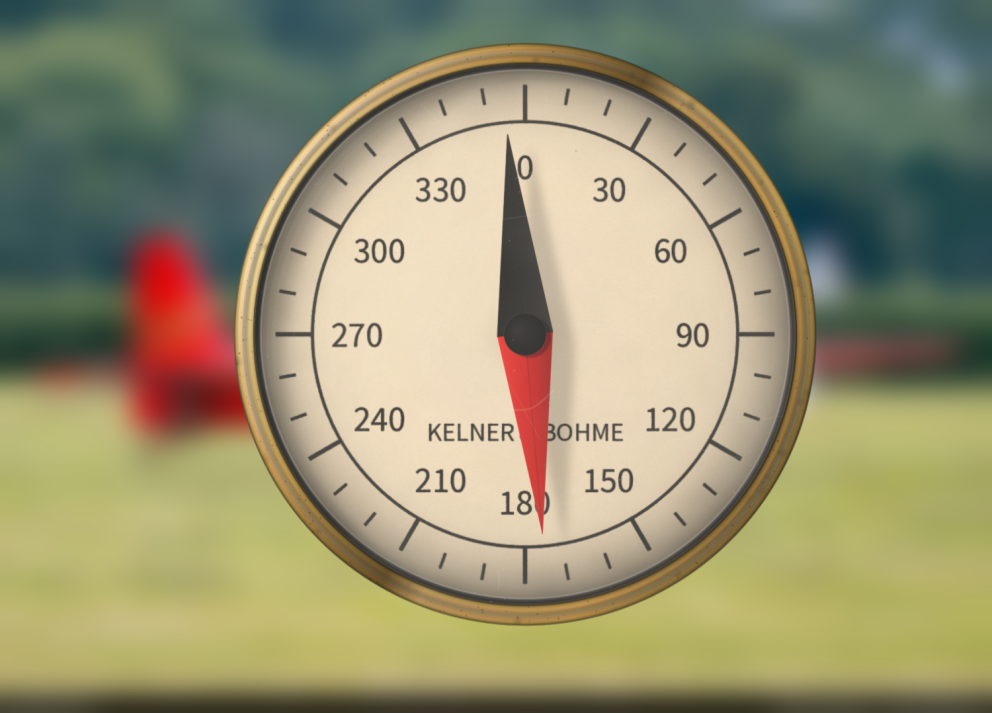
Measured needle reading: 175 °
